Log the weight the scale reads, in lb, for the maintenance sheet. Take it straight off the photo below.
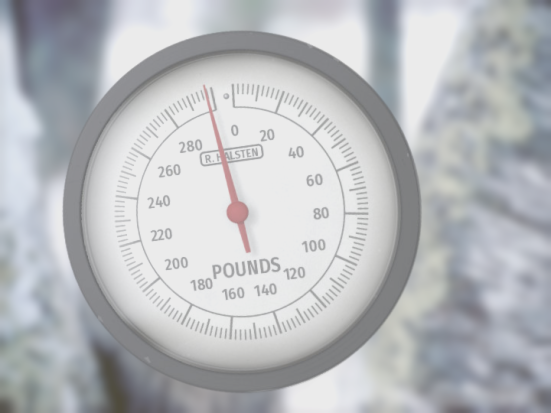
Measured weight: 298 lb
